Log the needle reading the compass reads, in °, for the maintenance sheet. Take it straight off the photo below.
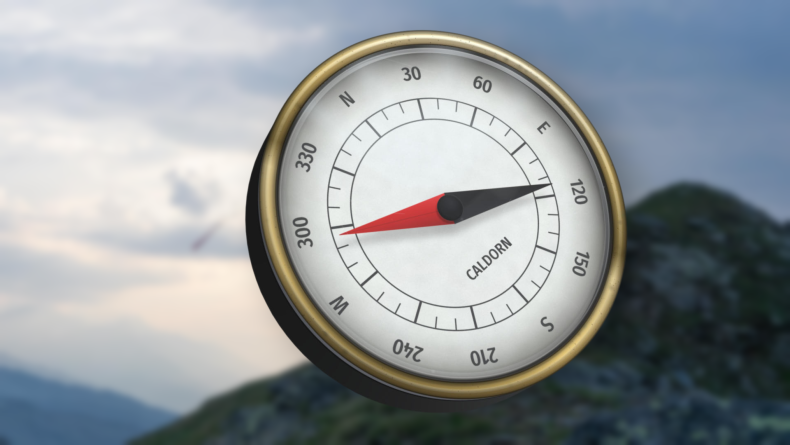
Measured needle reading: 295 °
